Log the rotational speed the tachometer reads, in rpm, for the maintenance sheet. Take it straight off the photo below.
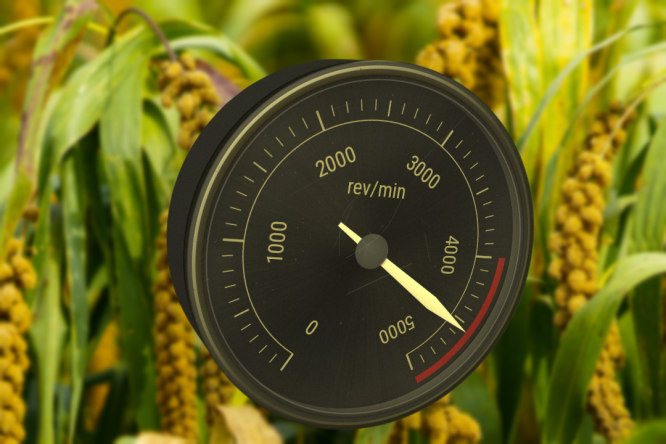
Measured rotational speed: 4550 rpm
